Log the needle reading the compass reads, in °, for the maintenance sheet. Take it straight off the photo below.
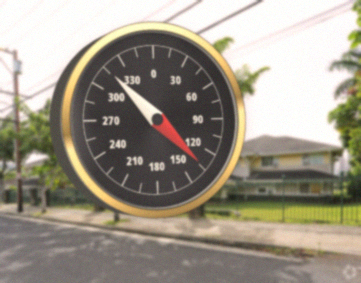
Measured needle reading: 135 °
